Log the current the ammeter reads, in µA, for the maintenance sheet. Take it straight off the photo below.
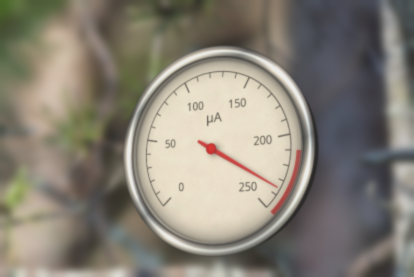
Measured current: 235 µA
